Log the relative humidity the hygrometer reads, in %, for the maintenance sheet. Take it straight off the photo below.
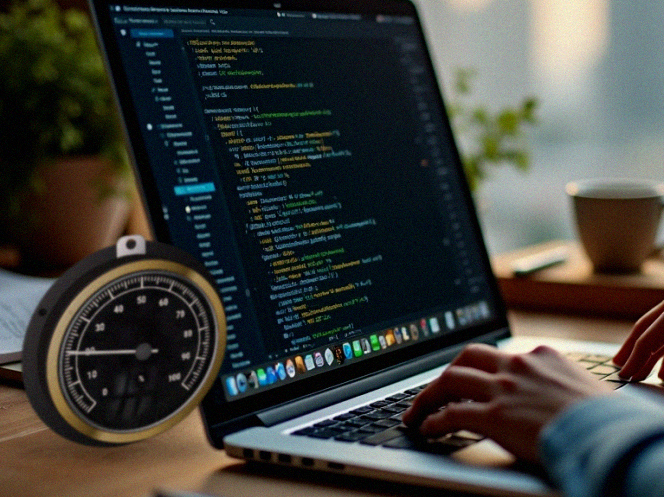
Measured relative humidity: 20 %
